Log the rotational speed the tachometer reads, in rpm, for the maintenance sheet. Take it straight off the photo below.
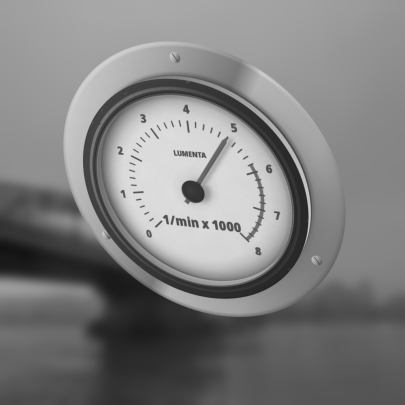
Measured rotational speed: 5000 rpm
